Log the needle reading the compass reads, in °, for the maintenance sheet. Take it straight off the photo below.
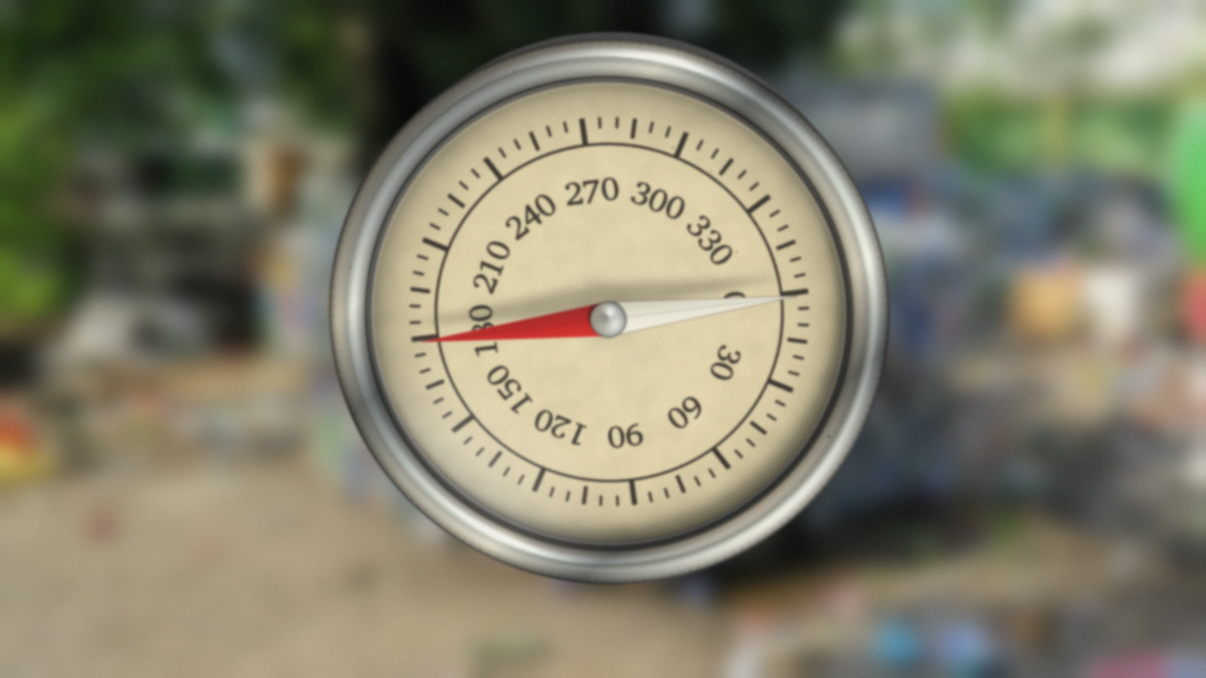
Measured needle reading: 180 °
